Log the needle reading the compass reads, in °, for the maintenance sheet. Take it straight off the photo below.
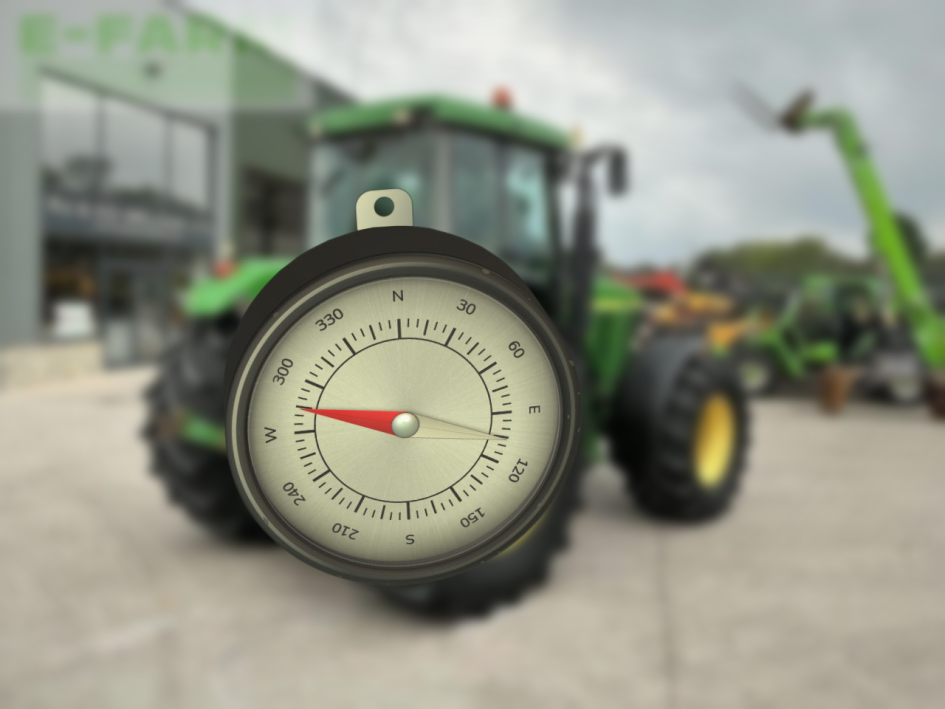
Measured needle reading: 285 °
